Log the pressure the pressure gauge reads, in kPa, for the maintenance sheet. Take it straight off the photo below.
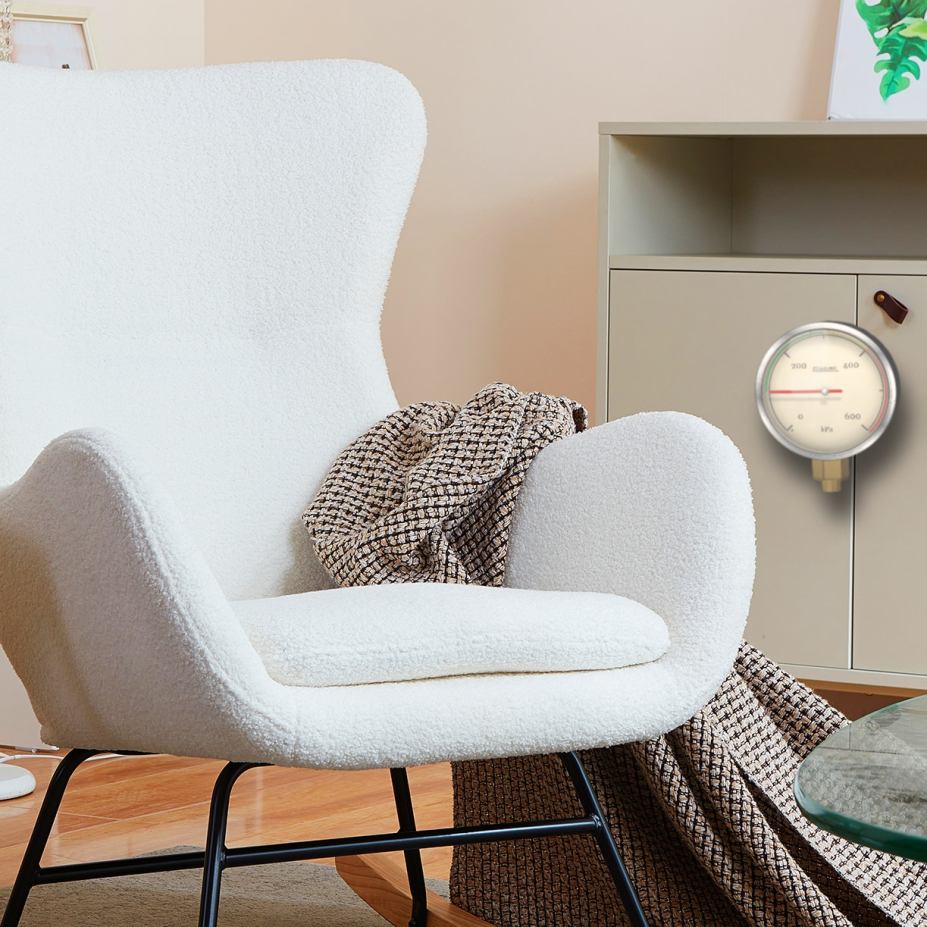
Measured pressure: 100 kPa
